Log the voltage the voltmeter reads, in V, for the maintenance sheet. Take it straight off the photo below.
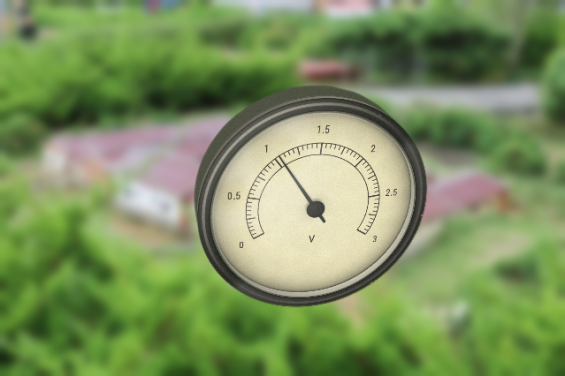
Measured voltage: 1.05 V
